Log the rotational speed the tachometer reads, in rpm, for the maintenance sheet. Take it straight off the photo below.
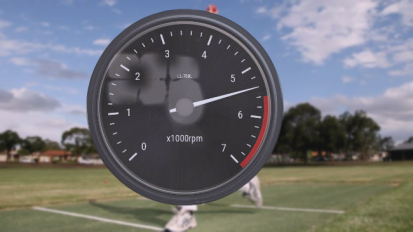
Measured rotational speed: 5400 rpm
